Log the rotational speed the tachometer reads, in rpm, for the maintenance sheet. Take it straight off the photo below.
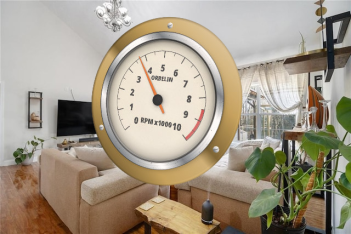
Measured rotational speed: 3750 rpm
